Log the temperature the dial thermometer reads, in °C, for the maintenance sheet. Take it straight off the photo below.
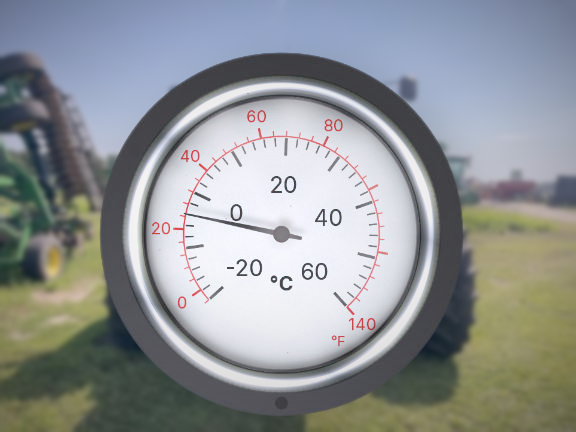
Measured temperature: -4 °C
